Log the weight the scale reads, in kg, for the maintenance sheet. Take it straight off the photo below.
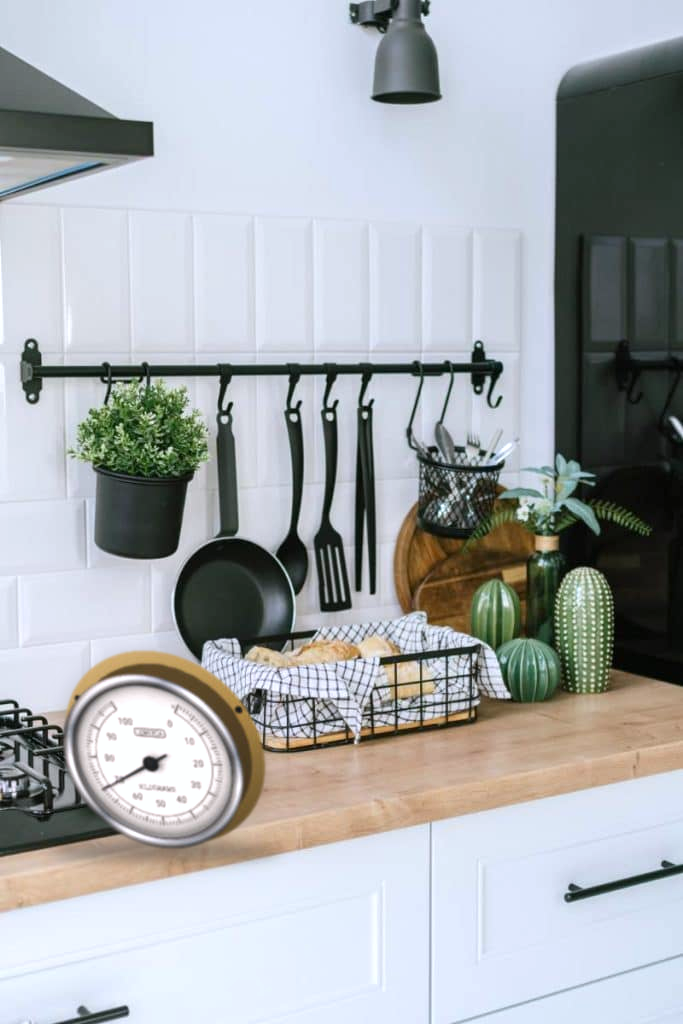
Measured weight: 70 kg
